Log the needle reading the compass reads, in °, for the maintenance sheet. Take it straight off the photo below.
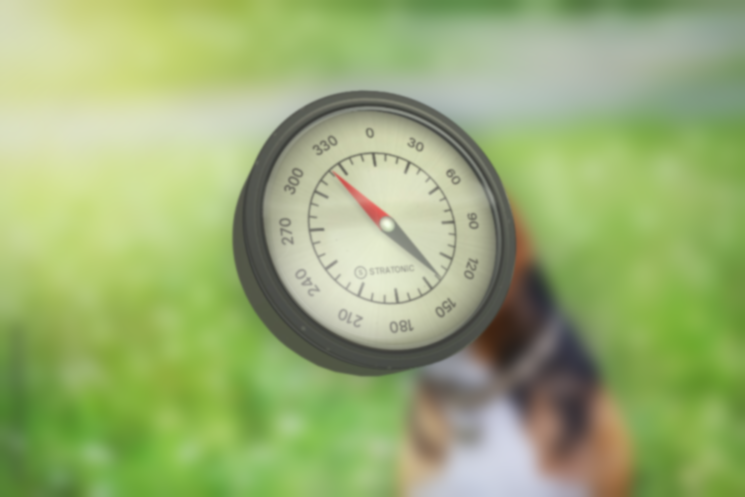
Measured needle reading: 320 °
